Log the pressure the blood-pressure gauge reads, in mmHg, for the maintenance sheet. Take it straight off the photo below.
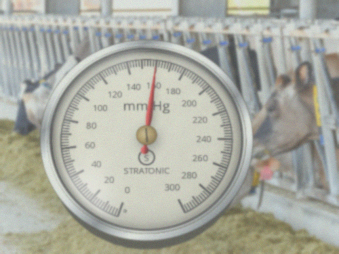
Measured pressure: 160 mmHg
